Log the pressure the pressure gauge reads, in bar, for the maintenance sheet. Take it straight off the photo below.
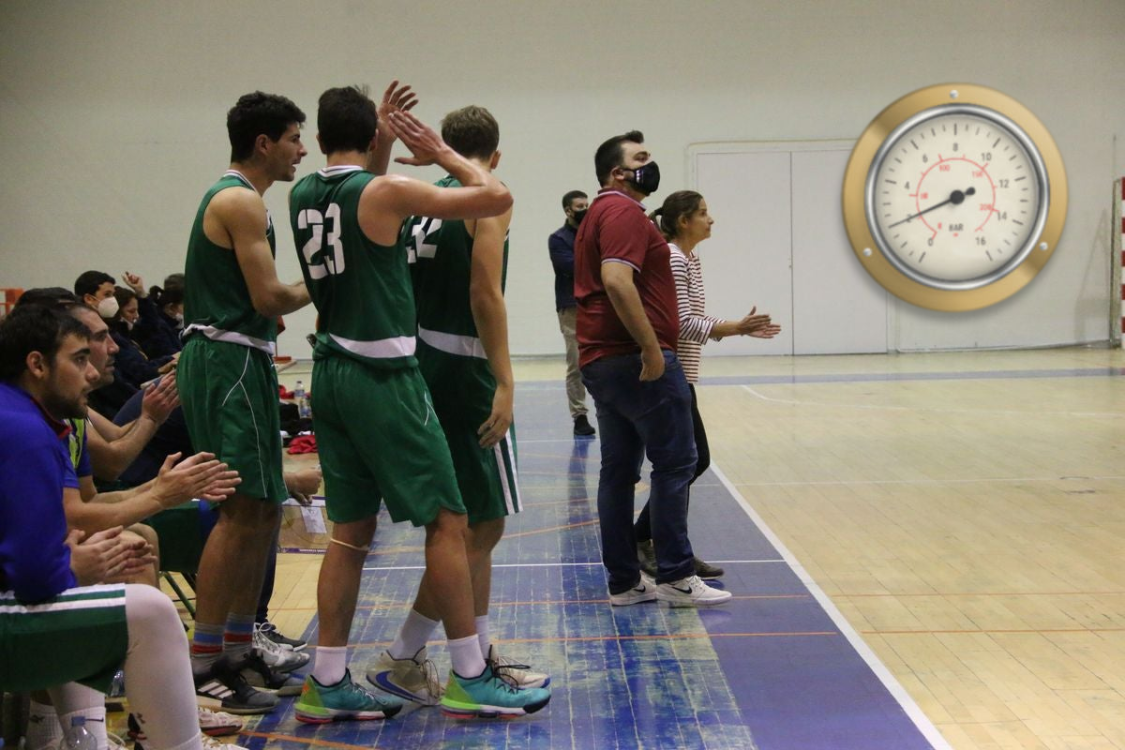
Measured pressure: 2 bar
